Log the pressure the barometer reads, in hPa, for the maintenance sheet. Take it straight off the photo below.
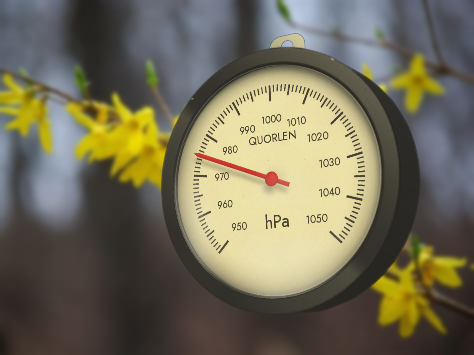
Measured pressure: 975 hPa
